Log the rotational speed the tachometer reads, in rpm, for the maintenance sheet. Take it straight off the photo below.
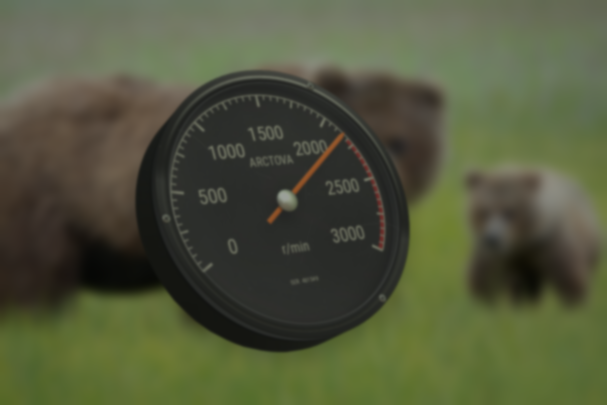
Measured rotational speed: 2150 rpm
